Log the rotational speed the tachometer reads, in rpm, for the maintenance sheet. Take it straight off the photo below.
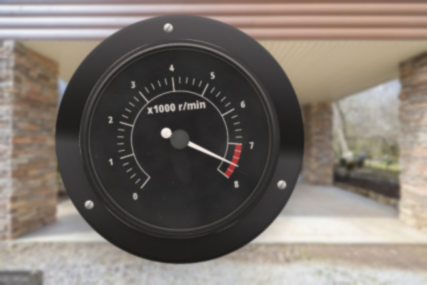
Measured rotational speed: 7600 rpm
